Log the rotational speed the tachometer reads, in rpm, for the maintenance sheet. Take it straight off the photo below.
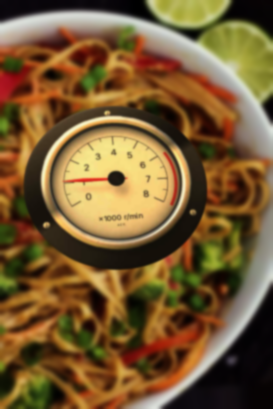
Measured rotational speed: 1000 rpm
